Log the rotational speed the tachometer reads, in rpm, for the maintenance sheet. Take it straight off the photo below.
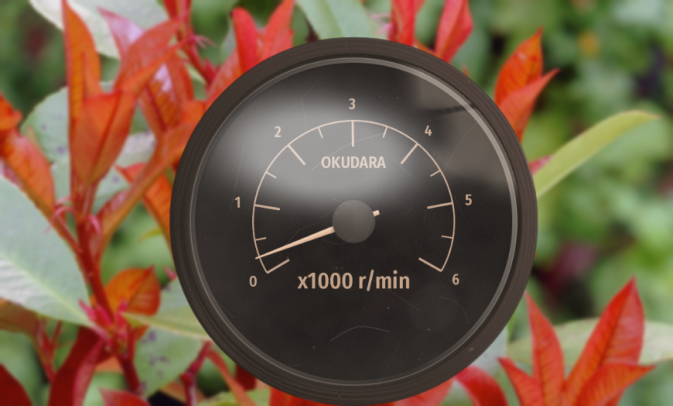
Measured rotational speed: 250 rpm
